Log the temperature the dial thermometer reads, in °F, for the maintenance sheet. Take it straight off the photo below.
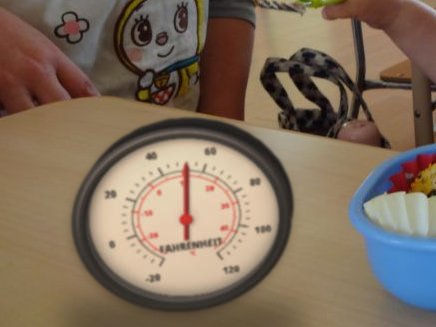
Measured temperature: 52 °F
